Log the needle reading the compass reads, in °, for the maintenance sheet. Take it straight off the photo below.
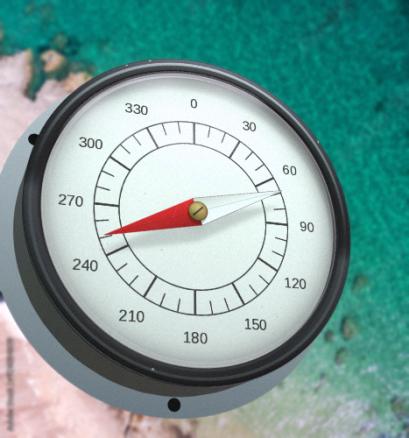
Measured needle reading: 250 °
